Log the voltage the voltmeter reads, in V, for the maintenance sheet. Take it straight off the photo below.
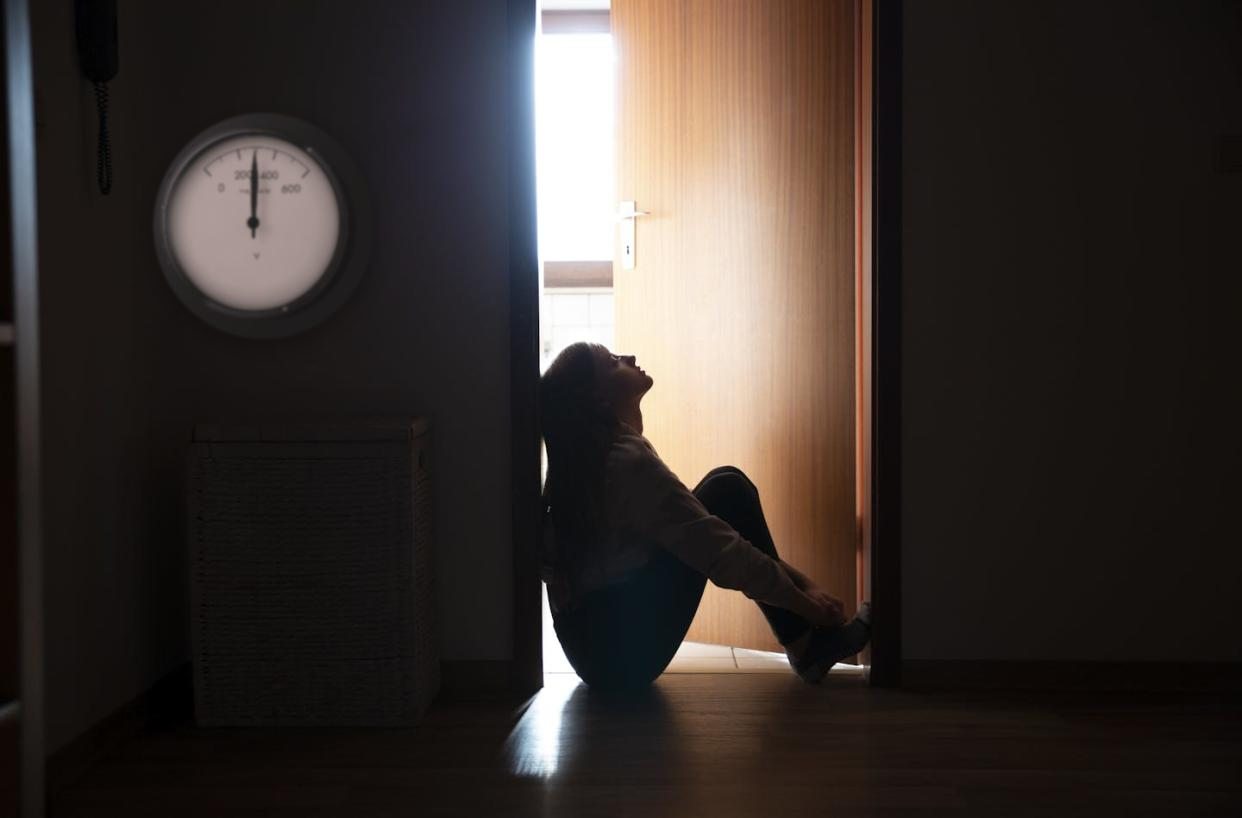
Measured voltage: 300 V
